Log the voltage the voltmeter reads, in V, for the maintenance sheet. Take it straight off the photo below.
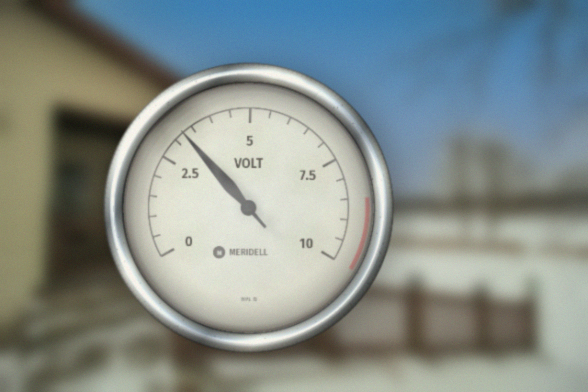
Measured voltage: 3.25 V
